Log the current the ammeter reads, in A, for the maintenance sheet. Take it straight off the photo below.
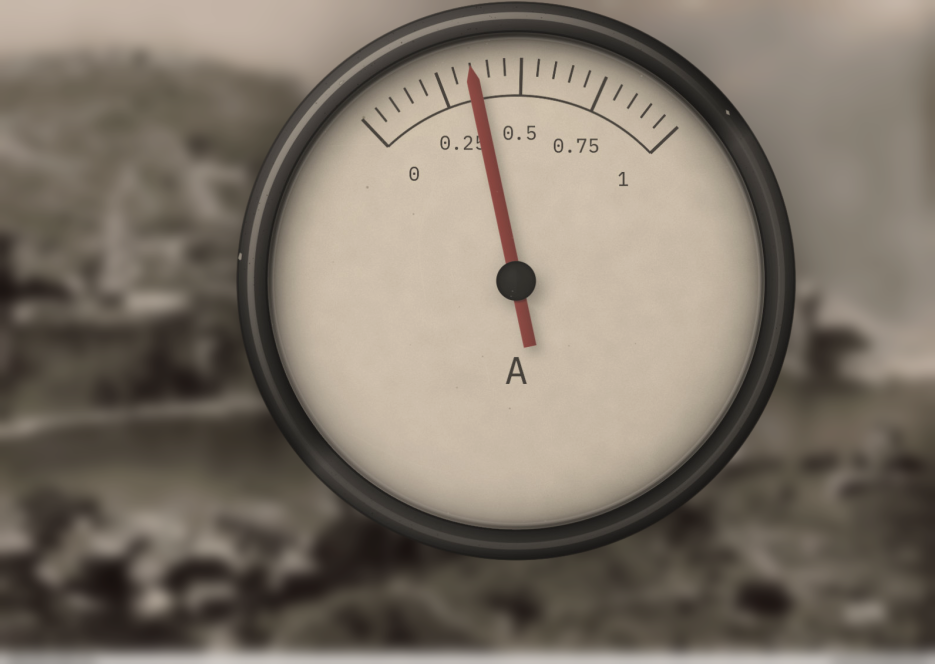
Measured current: 0.35 A
